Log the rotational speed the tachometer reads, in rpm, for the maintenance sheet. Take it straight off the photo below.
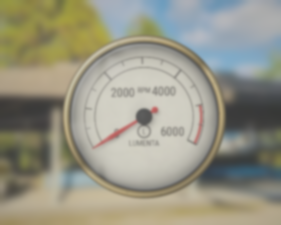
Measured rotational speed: 0 rpm
